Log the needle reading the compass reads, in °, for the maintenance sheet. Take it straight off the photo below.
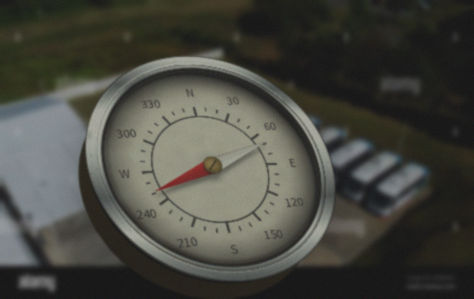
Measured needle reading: 250 °
